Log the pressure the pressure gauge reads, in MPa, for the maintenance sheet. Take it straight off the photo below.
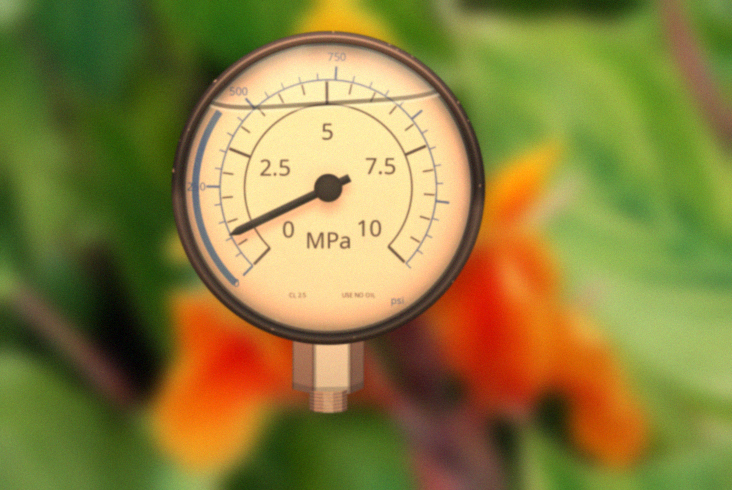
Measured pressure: 0.75 MPa
